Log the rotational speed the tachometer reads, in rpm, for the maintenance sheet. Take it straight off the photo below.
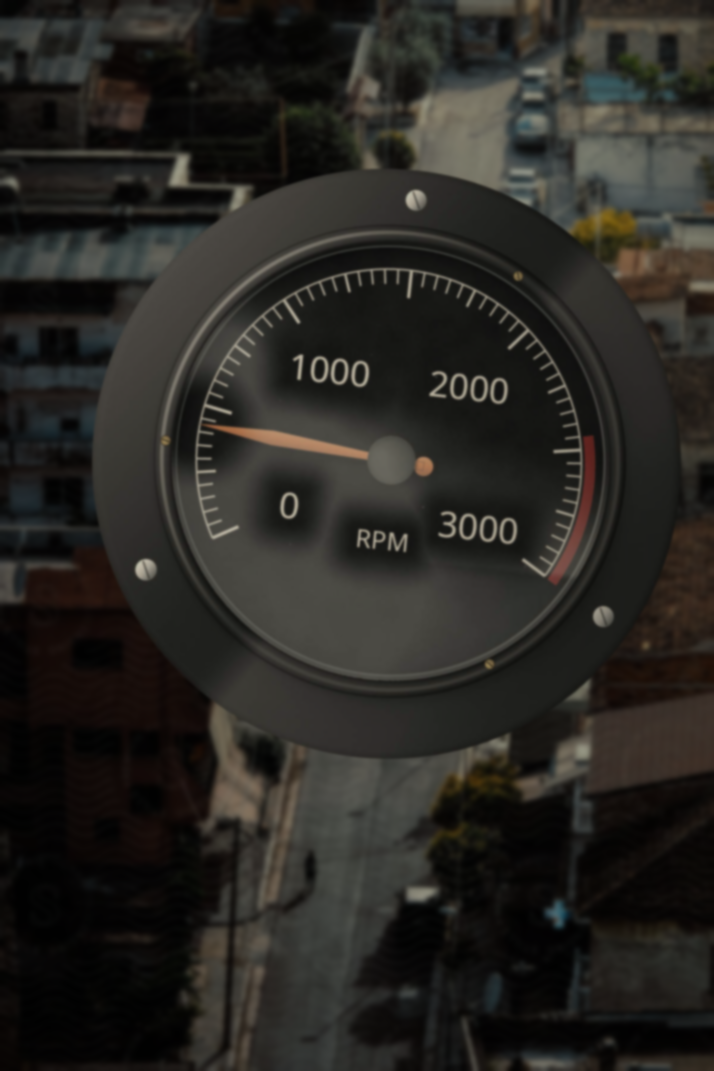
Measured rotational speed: 425 rpm
